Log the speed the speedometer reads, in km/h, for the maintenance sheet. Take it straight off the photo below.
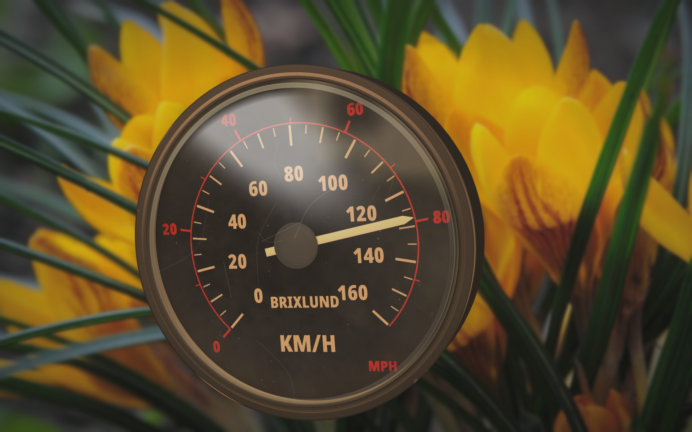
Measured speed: 127.5 km/h
